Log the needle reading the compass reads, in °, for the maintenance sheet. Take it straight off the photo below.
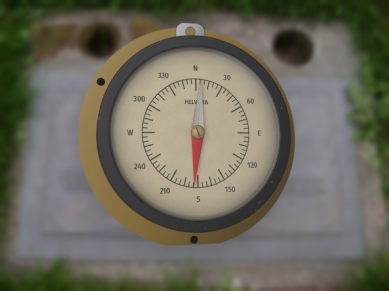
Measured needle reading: 185 °
